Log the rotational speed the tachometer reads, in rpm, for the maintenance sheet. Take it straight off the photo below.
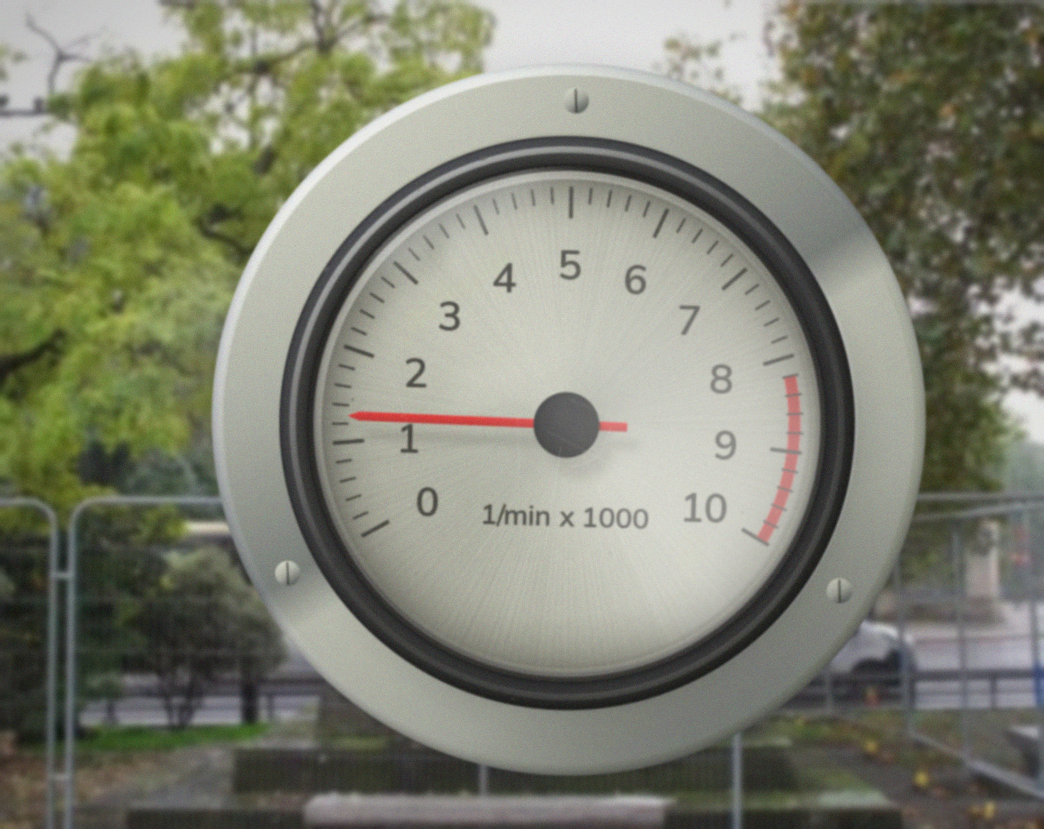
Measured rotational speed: 1300 rpm
